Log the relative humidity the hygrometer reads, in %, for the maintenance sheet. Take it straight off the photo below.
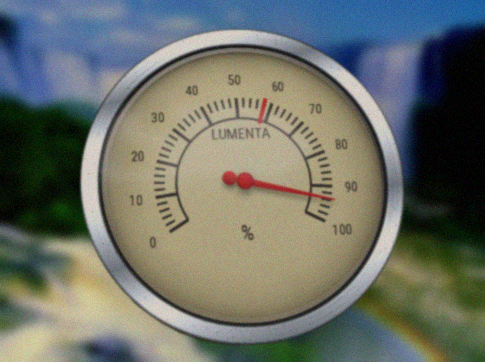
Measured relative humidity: 94 %
